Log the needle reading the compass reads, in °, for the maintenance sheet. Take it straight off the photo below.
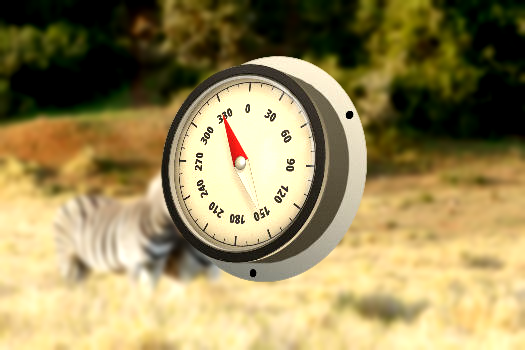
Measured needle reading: 330 °
